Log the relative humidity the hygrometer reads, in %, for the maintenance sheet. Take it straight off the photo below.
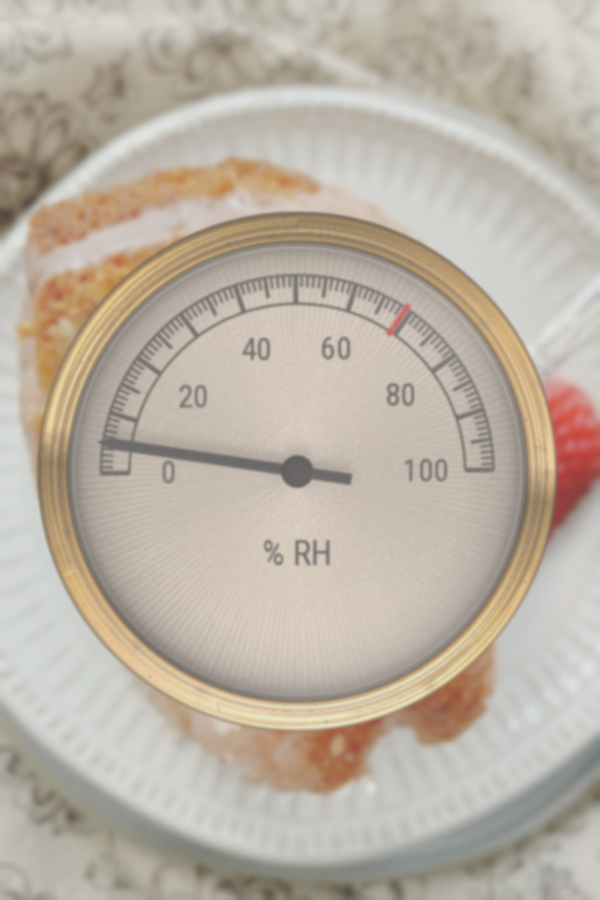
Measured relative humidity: 5 %
